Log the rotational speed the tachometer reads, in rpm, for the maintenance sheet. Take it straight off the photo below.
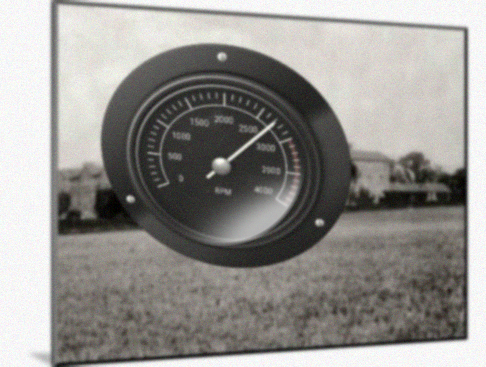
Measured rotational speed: 2700 rpm
